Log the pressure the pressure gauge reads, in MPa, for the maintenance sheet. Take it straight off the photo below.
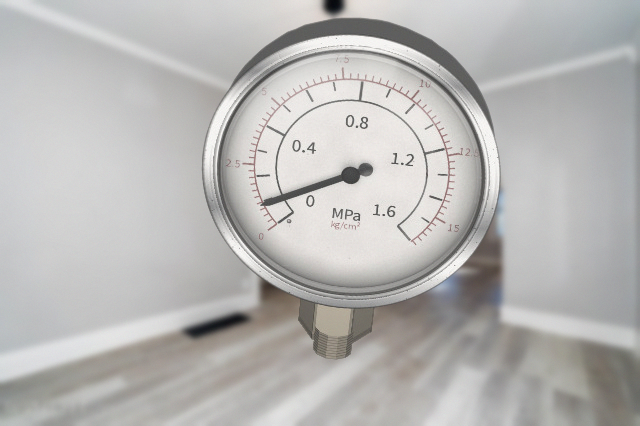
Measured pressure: 0.1 MPa
